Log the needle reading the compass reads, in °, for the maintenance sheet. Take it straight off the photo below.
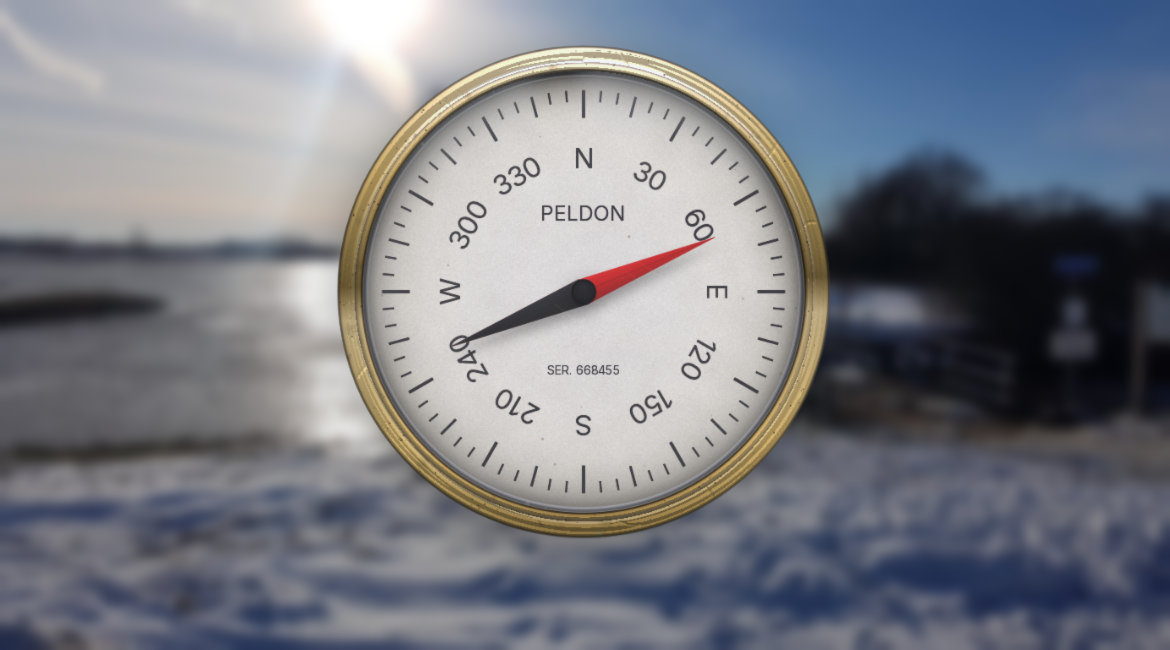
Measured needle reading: 67.5 °
